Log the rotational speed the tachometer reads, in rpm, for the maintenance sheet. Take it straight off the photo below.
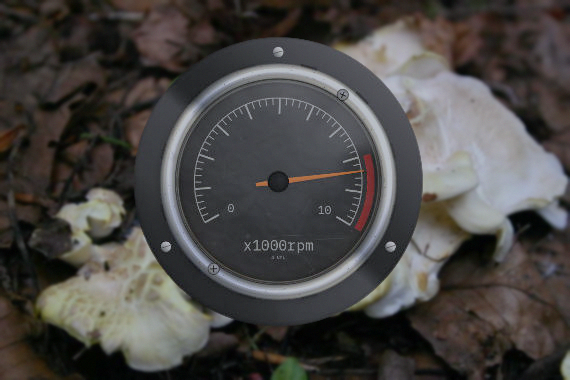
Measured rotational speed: 8400 rpm
